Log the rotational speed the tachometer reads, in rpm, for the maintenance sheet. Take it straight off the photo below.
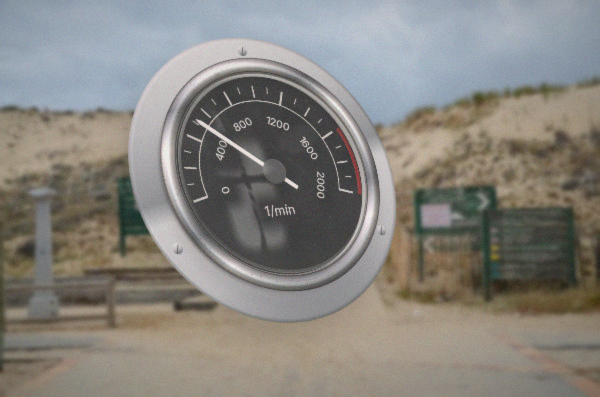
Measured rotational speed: 500 rpm
